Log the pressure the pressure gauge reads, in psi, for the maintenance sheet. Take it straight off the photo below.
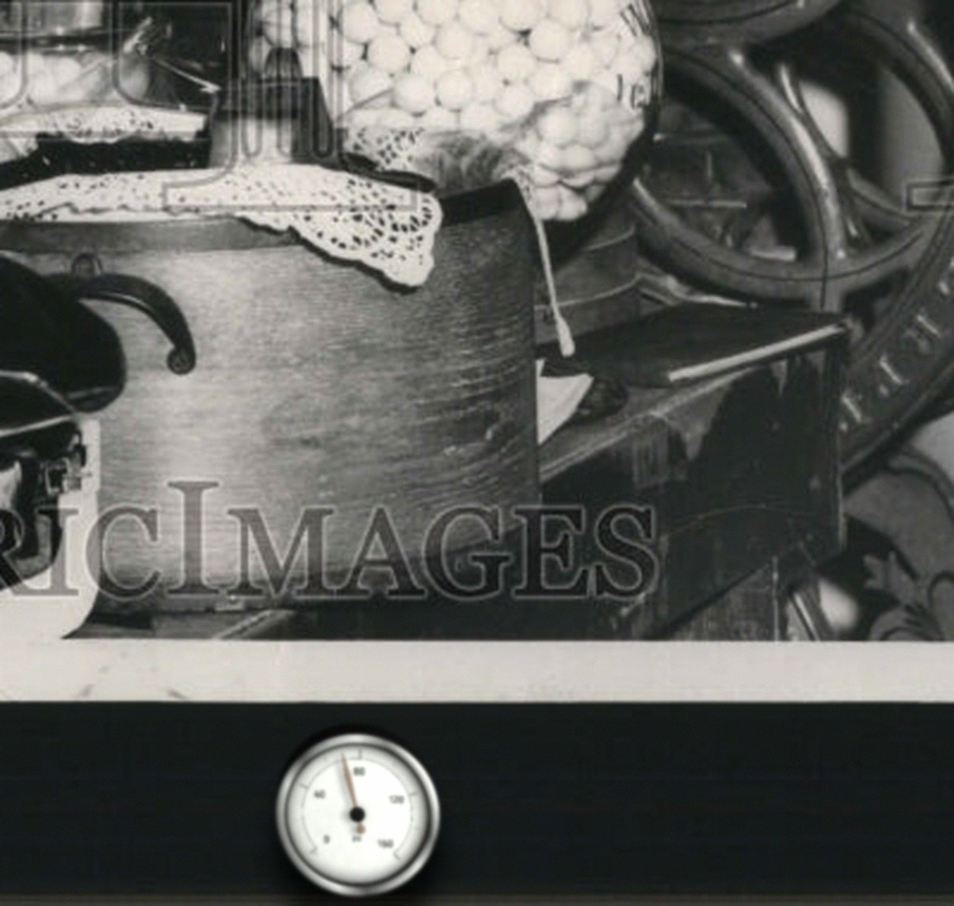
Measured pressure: 70 psi
